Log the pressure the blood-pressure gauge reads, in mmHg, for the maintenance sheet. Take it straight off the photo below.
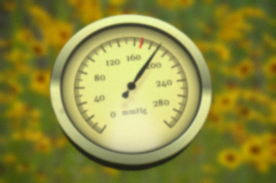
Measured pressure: 190 mmHg
